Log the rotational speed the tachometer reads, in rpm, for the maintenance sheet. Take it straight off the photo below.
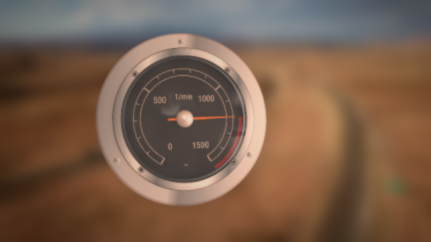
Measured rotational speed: 1200 rpm
